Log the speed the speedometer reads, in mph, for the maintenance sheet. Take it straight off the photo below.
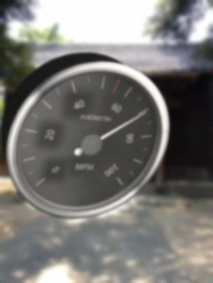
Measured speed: 70 mph
